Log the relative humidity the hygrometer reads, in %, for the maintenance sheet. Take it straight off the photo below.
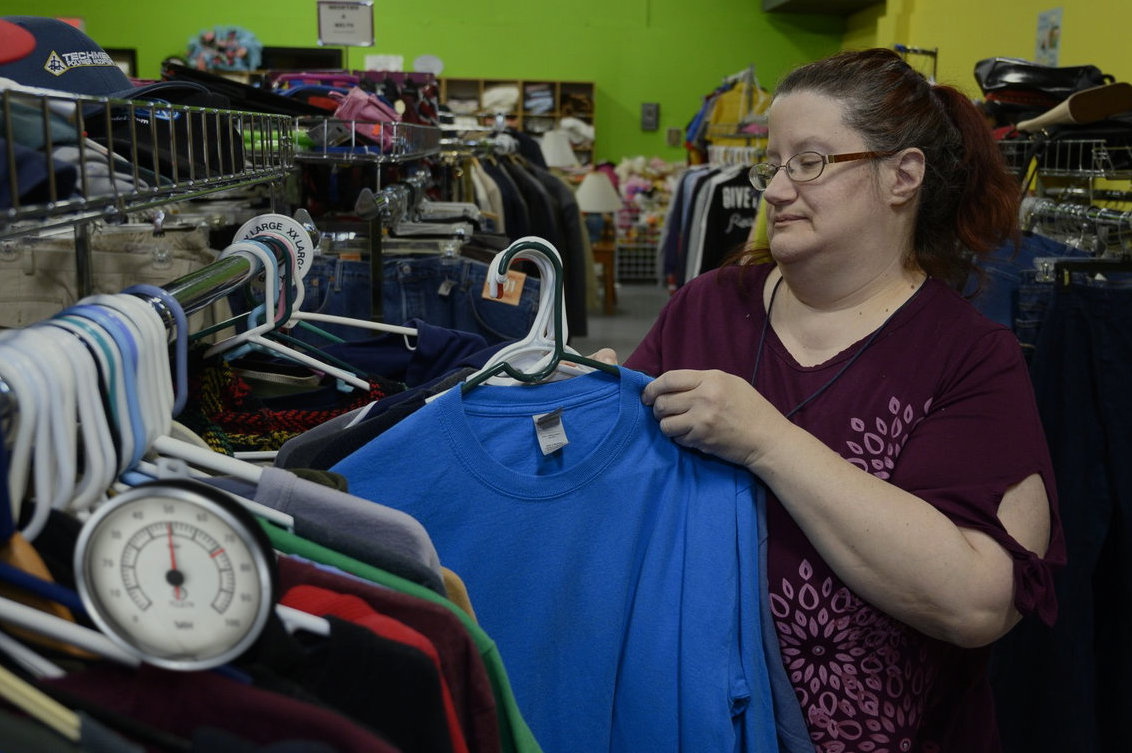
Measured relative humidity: 50 %
